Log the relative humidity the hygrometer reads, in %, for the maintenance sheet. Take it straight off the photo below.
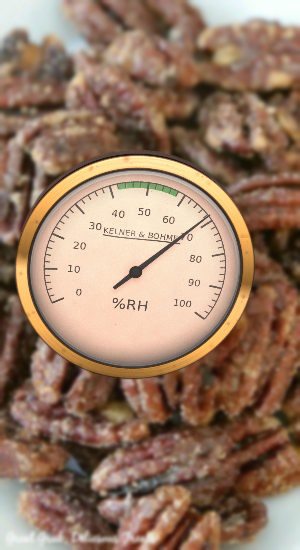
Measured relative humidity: 68 %
